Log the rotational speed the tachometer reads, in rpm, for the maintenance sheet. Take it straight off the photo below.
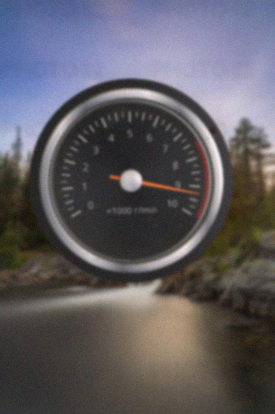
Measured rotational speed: 9250 rpm
